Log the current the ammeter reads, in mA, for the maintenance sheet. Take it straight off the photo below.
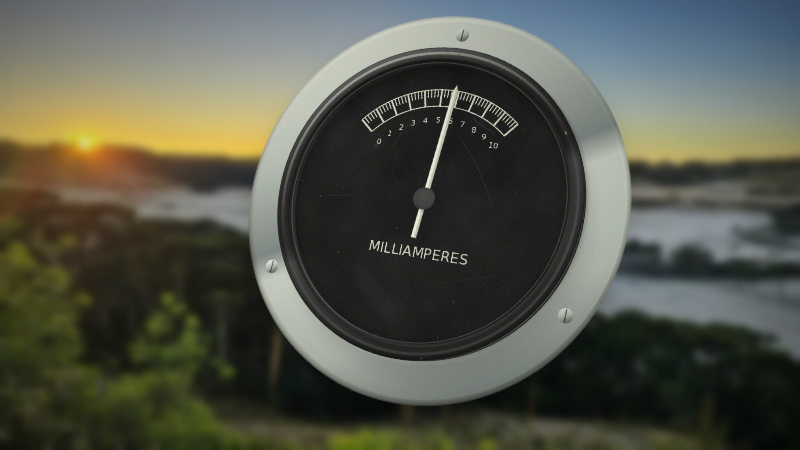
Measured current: 6 mA
